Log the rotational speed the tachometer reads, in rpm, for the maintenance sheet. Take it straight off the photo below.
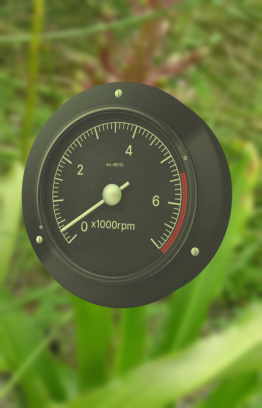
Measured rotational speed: 300 rpm
